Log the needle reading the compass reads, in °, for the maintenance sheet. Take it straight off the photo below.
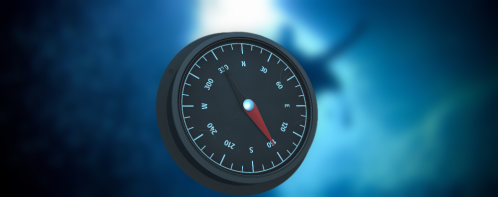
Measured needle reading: 150 °
